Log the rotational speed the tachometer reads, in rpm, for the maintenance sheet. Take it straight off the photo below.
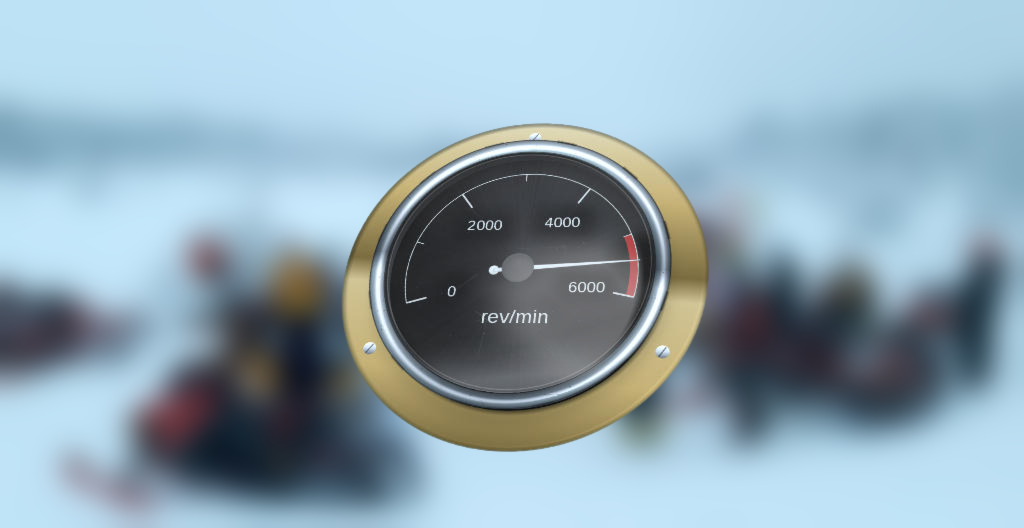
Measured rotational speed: 5500 rpm
